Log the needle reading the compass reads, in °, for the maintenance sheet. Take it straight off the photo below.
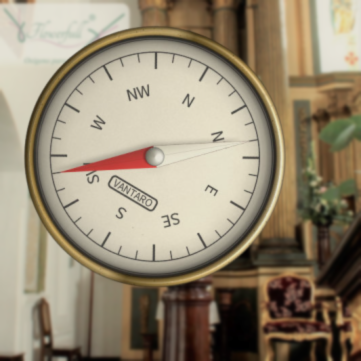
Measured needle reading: 230 °
